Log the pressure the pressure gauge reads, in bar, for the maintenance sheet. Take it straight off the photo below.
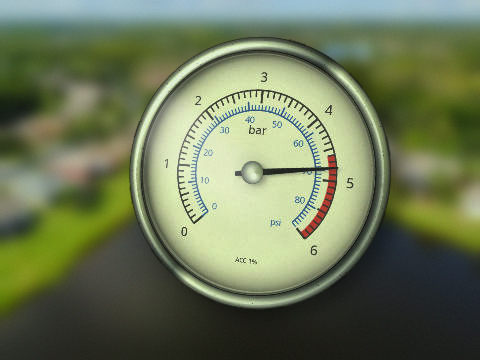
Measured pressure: 4.8 bar
